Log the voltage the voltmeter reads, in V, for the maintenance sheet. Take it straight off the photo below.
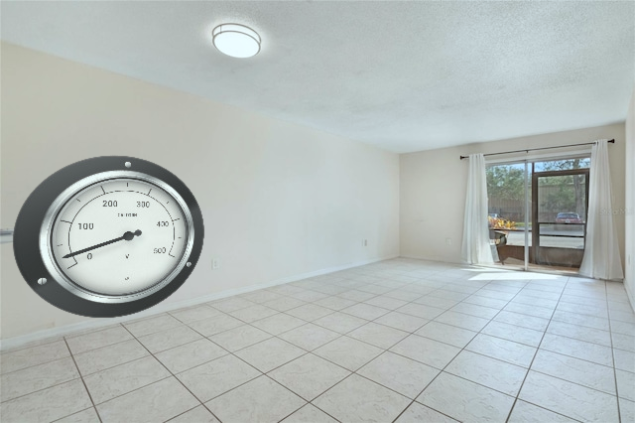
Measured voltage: 25 V
